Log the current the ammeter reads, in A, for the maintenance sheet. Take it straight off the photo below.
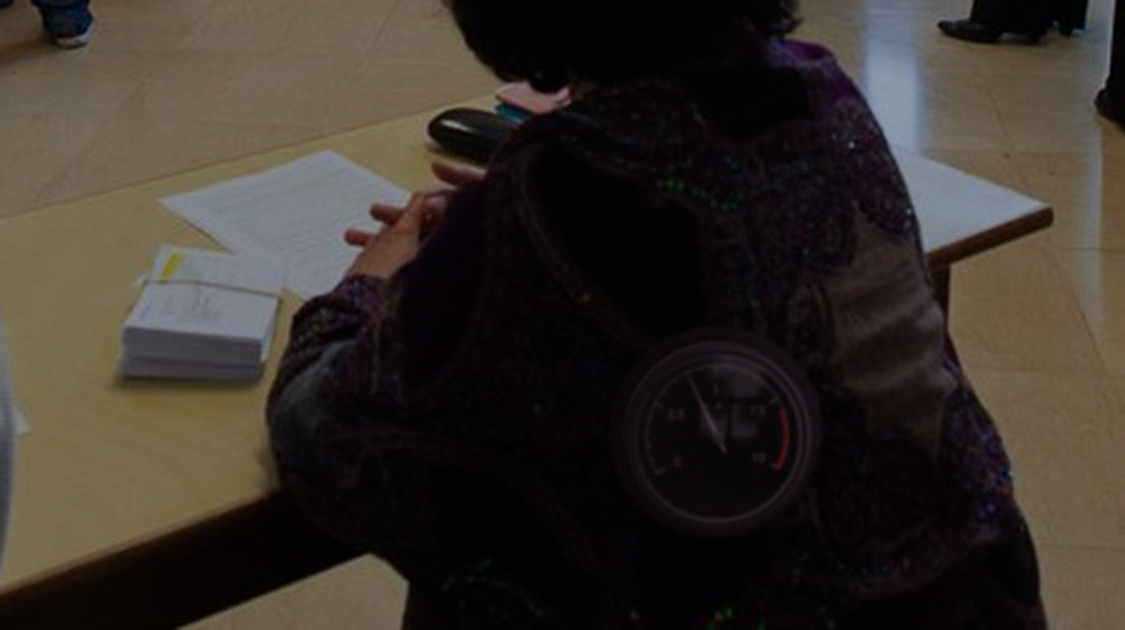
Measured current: 4 A
